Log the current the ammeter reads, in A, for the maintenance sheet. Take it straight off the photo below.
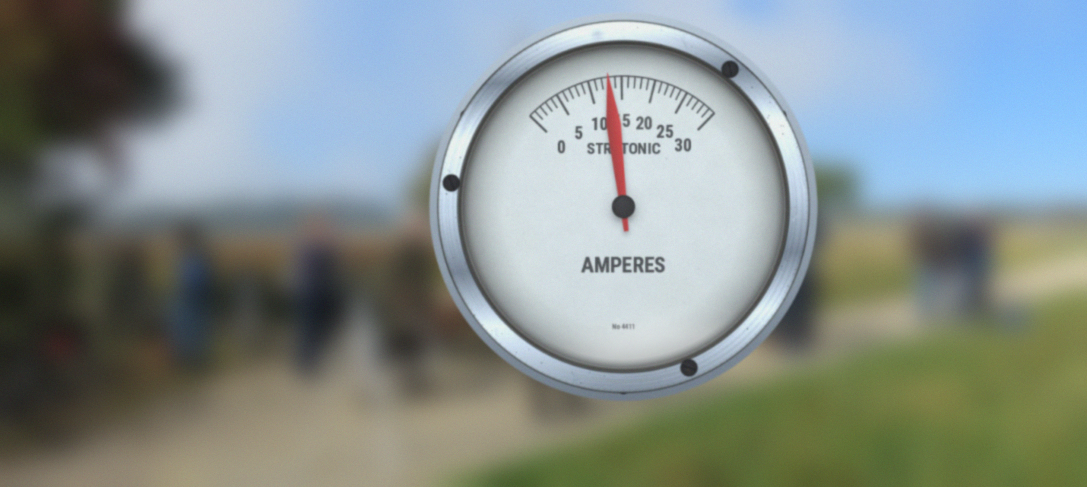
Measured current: 13 A
